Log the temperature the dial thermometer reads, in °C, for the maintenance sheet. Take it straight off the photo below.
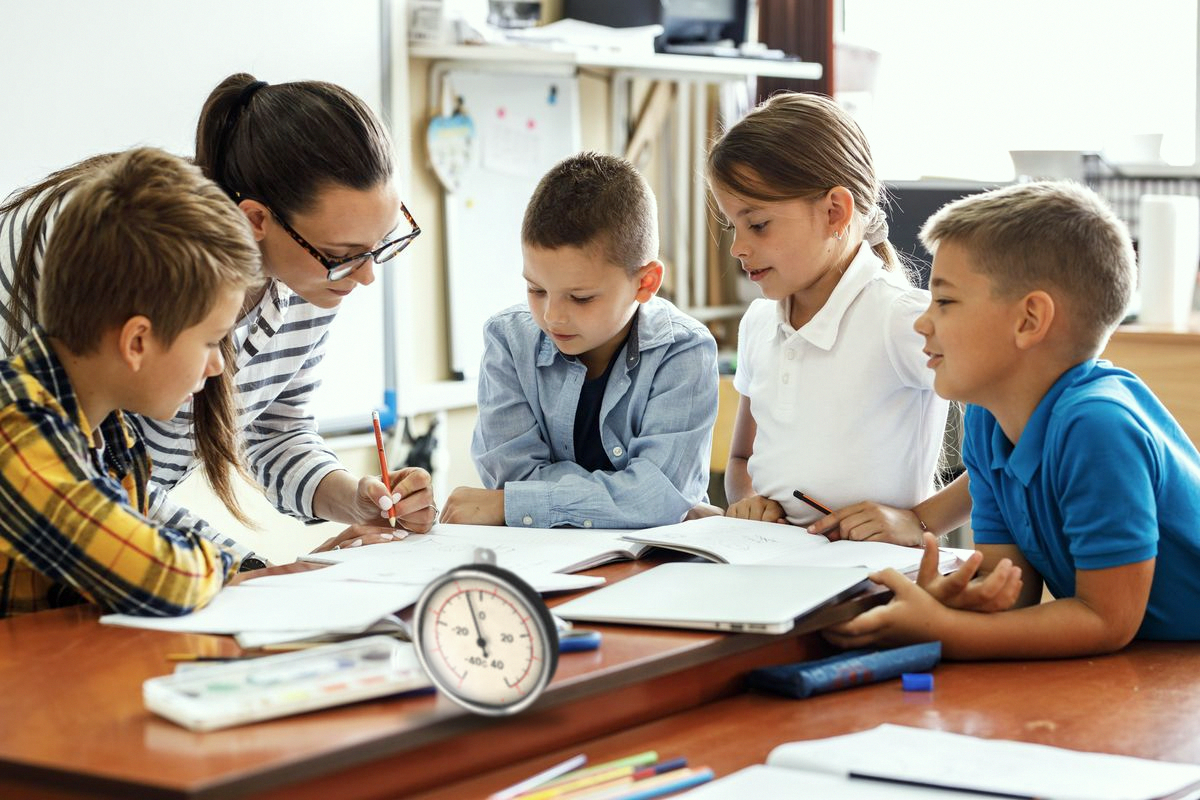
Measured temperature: -4 °C
